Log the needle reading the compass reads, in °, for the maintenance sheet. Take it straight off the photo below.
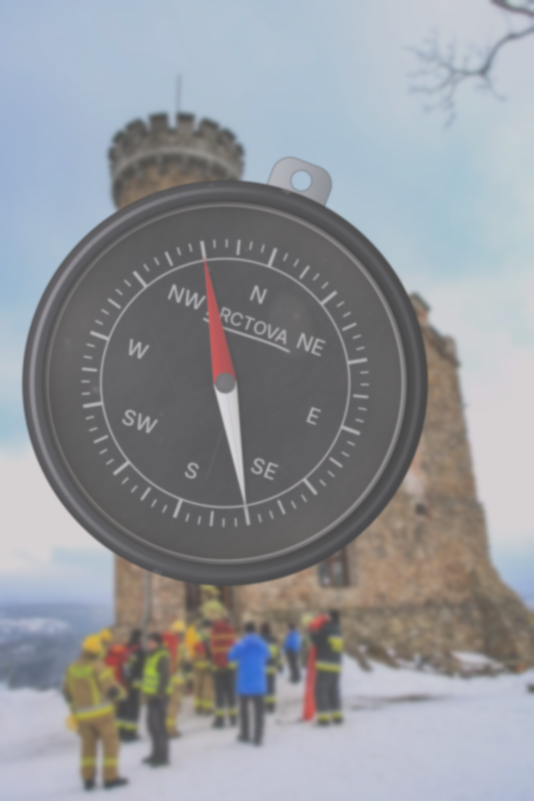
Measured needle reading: 330 °
